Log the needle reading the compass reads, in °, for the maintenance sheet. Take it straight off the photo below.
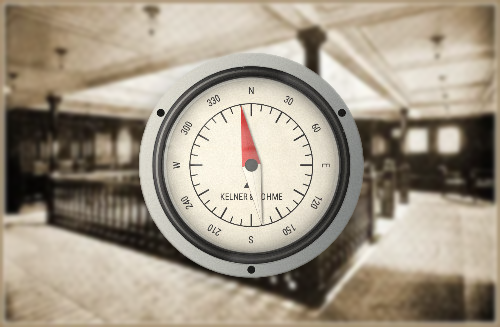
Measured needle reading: 350 °
